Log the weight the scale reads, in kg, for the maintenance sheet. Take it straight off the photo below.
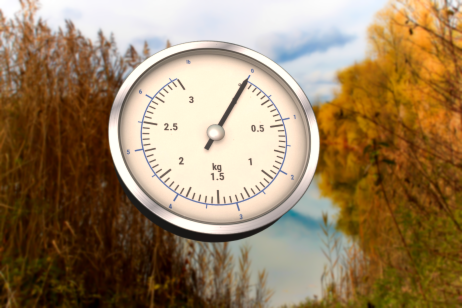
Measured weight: 0 kg
